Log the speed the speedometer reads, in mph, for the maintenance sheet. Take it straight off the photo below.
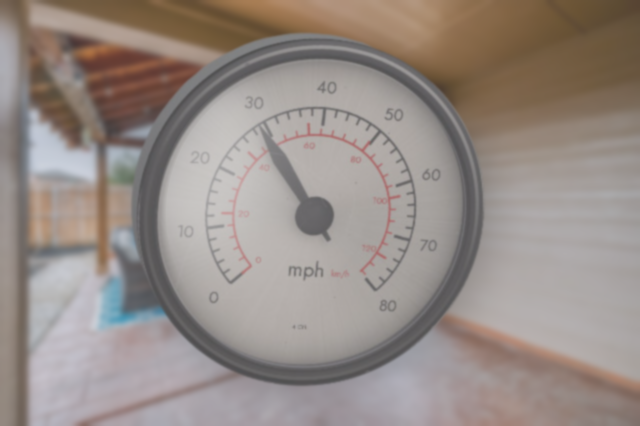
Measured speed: 29 mph
